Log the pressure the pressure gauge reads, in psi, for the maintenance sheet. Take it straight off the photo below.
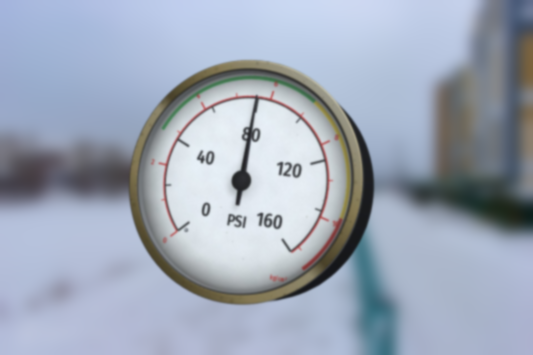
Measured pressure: 80 psi
